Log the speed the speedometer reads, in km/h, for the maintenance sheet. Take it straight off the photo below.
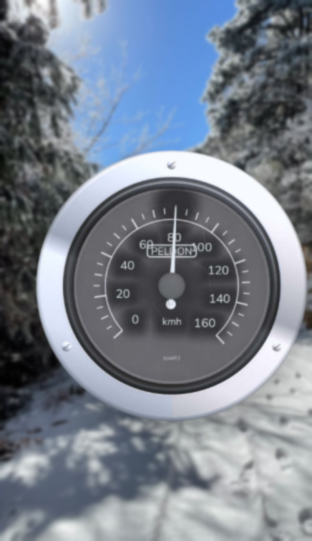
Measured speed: 80 km/h
